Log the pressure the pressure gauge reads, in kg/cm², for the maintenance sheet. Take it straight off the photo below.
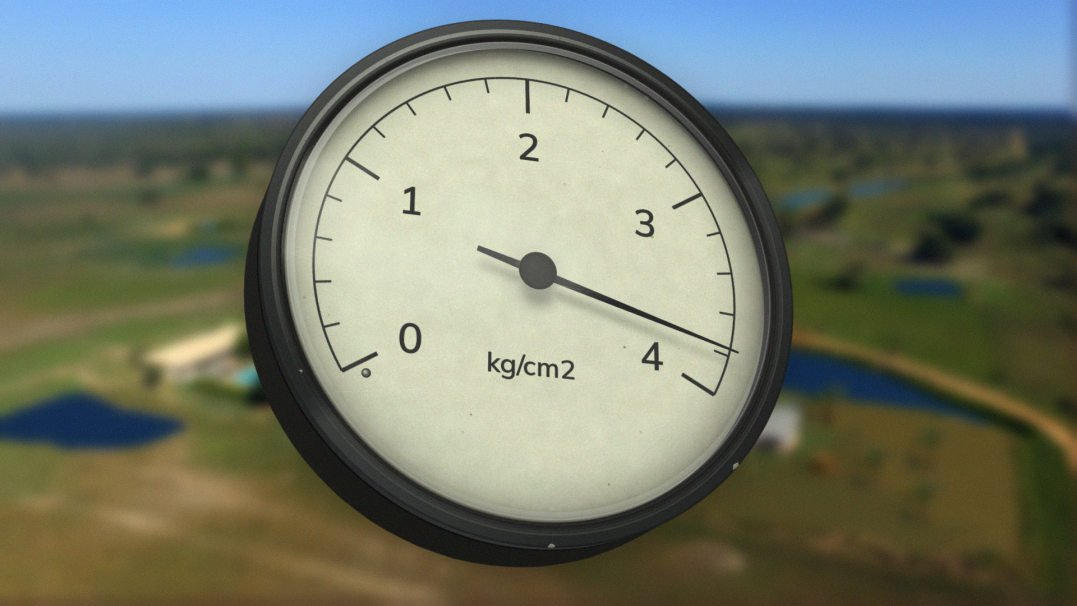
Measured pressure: 3.8 kg/cm²
